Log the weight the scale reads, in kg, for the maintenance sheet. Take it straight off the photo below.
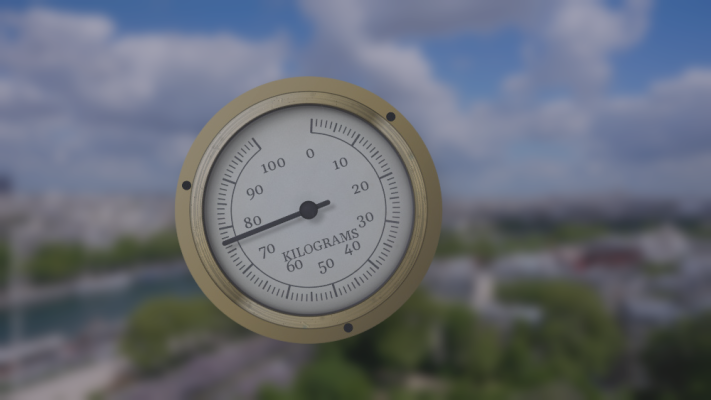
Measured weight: 77 kg
